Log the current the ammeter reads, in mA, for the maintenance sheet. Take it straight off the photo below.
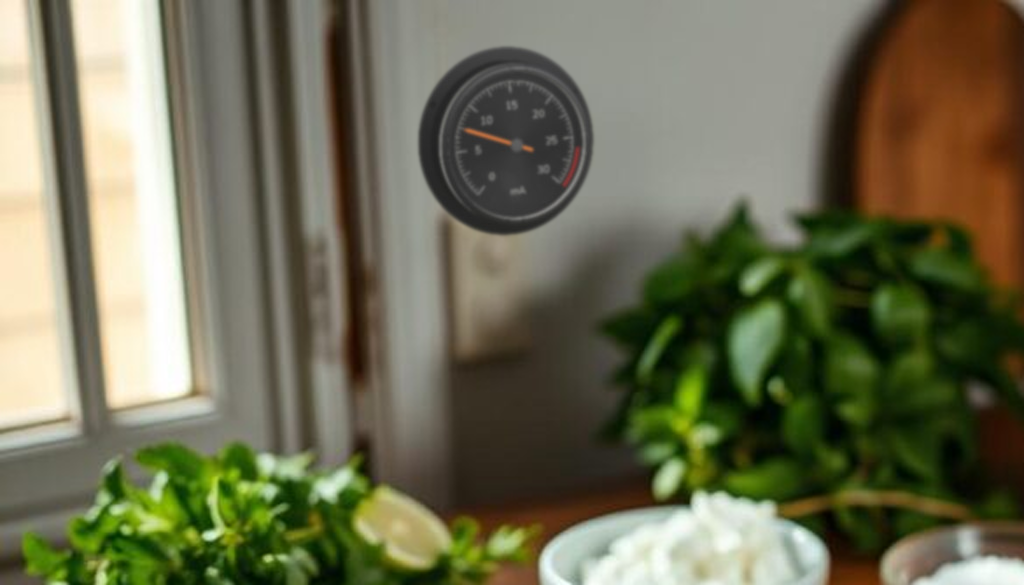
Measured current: 7.5 mA
